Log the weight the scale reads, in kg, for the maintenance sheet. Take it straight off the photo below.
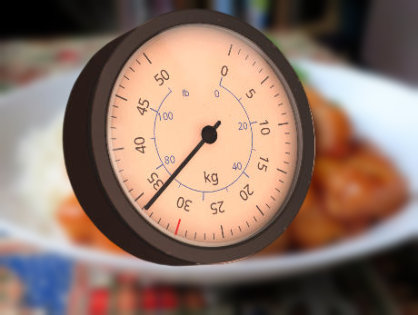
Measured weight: 34 kg
